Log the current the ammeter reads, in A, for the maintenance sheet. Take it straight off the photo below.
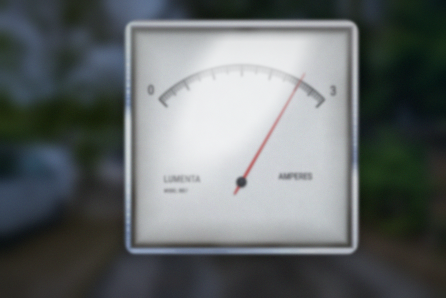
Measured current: 2.5 A
